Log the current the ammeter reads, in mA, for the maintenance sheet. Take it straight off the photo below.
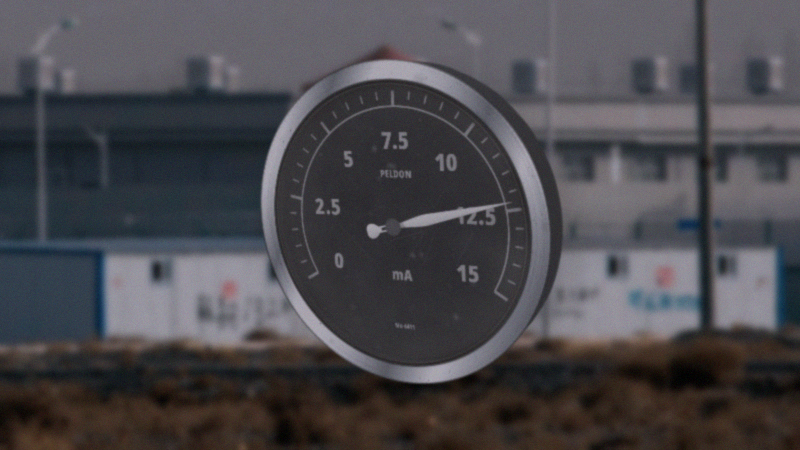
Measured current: 12.25 mA
